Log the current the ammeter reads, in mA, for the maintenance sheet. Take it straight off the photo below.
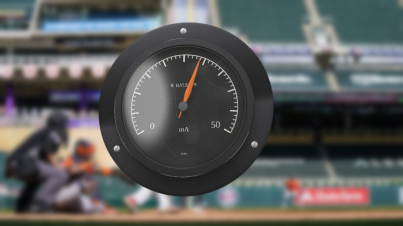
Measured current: 29 mA
